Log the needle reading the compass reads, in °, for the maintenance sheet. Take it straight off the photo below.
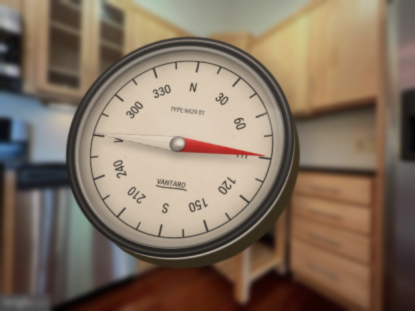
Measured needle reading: 90 °
